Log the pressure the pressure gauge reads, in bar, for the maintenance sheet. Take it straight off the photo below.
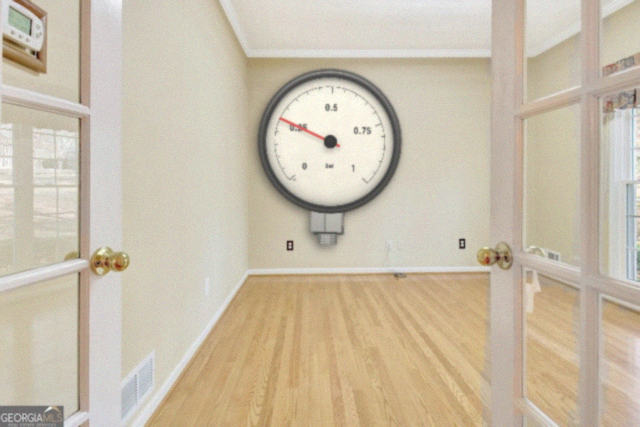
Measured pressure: 0.25 bar
